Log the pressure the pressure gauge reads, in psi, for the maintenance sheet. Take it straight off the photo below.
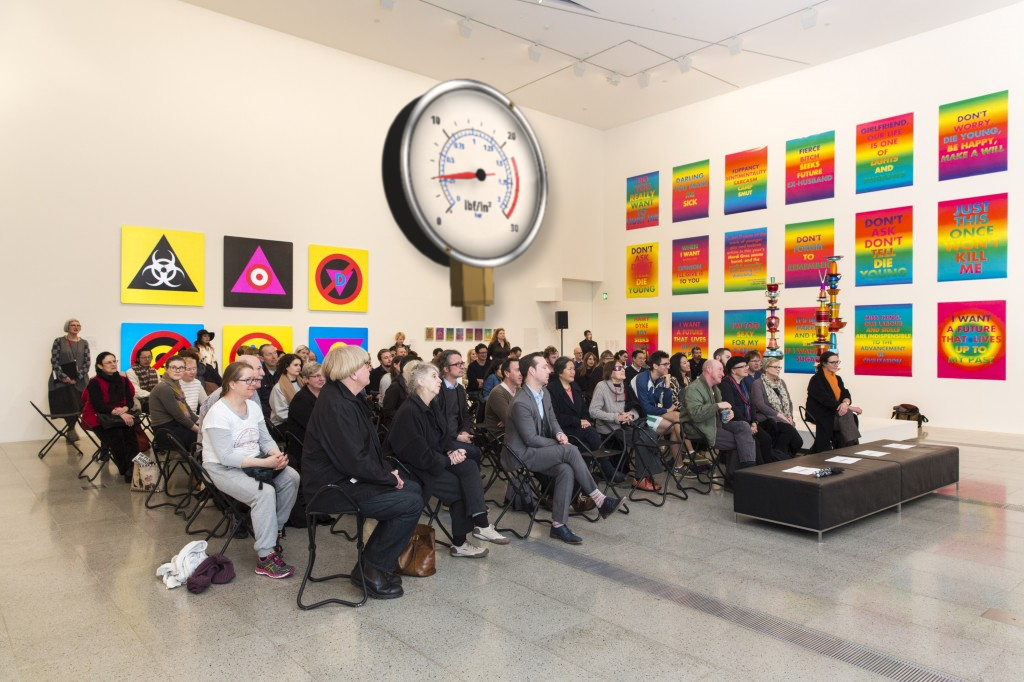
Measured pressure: 4 psi
